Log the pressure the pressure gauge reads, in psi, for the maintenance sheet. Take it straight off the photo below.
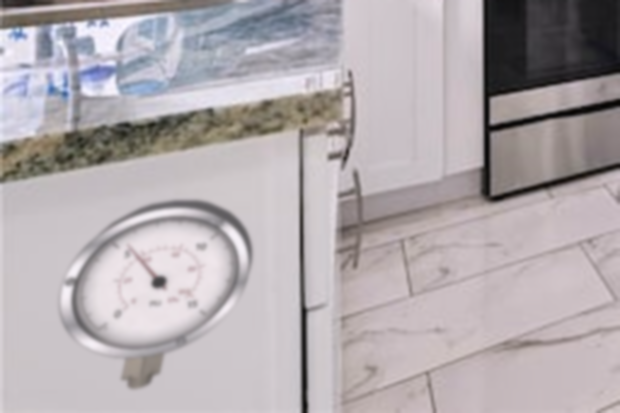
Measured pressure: 5.5 psi
